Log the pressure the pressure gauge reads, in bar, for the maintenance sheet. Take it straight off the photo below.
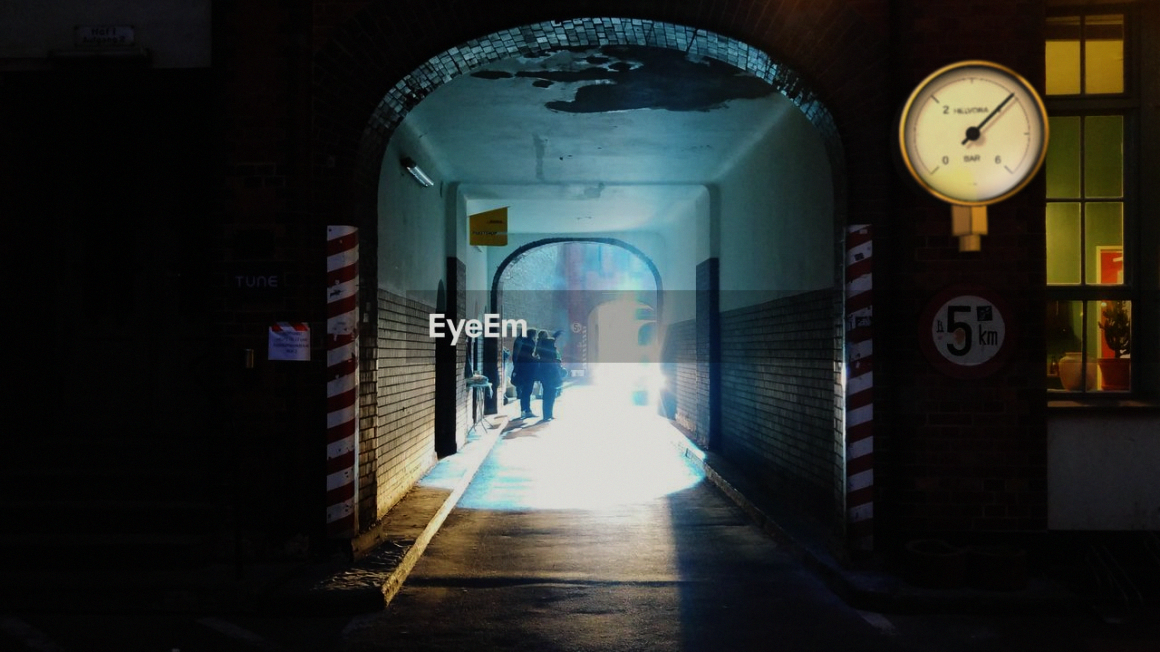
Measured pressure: 4 bar
